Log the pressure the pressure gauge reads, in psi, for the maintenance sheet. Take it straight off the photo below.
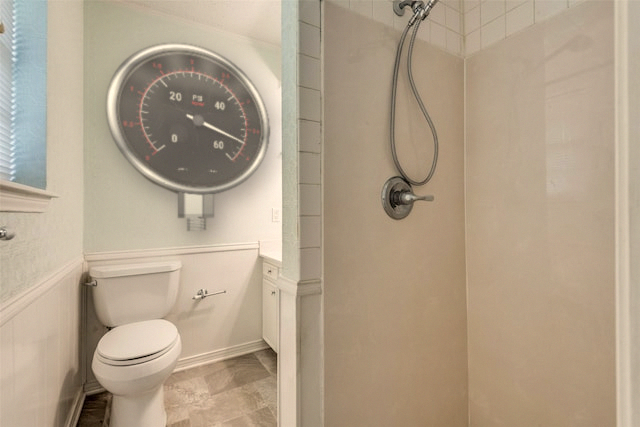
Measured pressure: 54 psi
